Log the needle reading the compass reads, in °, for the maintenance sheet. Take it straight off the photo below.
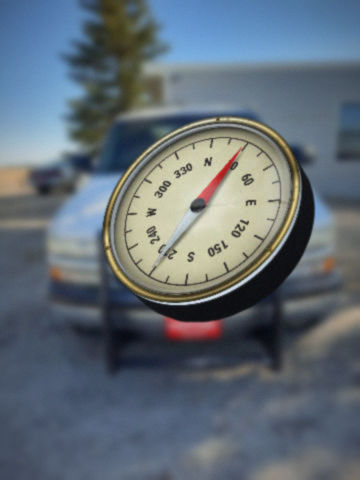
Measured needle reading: 30 °
